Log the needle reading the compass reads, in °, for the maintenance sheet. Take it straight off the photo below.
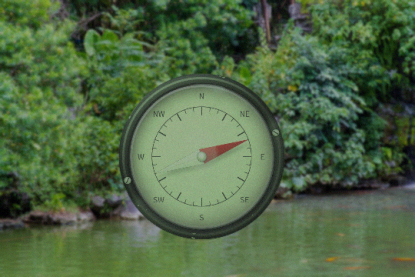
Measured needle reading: 70 °
